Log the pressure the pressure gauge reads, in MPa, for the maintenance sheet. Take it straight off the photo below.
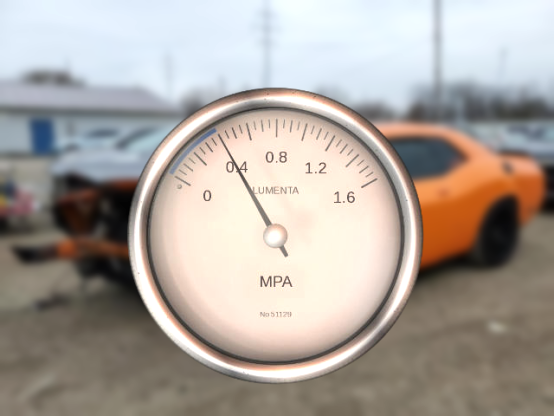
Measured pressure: 0.4 MPa
